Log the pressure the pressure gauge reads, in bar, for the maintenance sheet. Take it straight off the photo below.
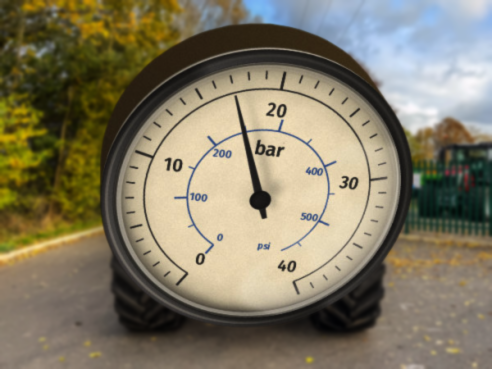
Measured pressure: 17 bar
